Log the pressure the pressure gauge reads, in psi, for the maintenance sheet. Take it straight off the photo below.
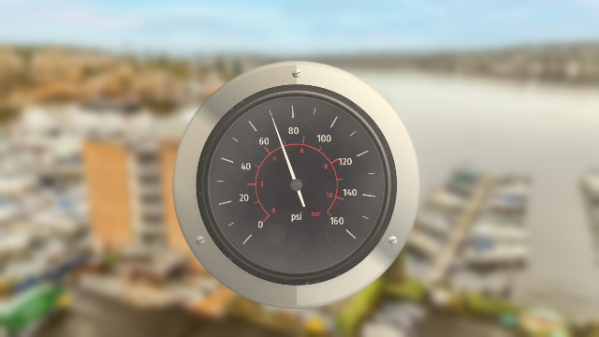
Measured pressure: 70 psi
